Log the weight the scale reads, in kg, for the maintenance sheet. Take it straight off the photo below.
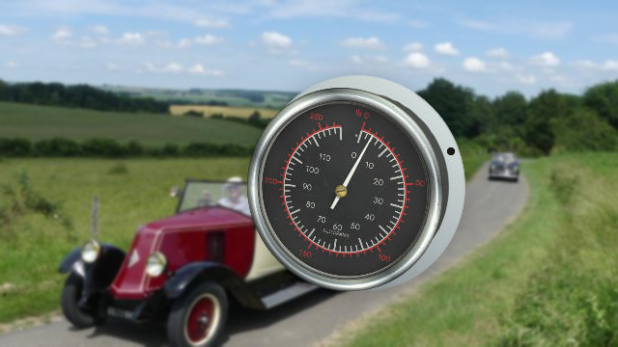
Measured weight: 4 kg
